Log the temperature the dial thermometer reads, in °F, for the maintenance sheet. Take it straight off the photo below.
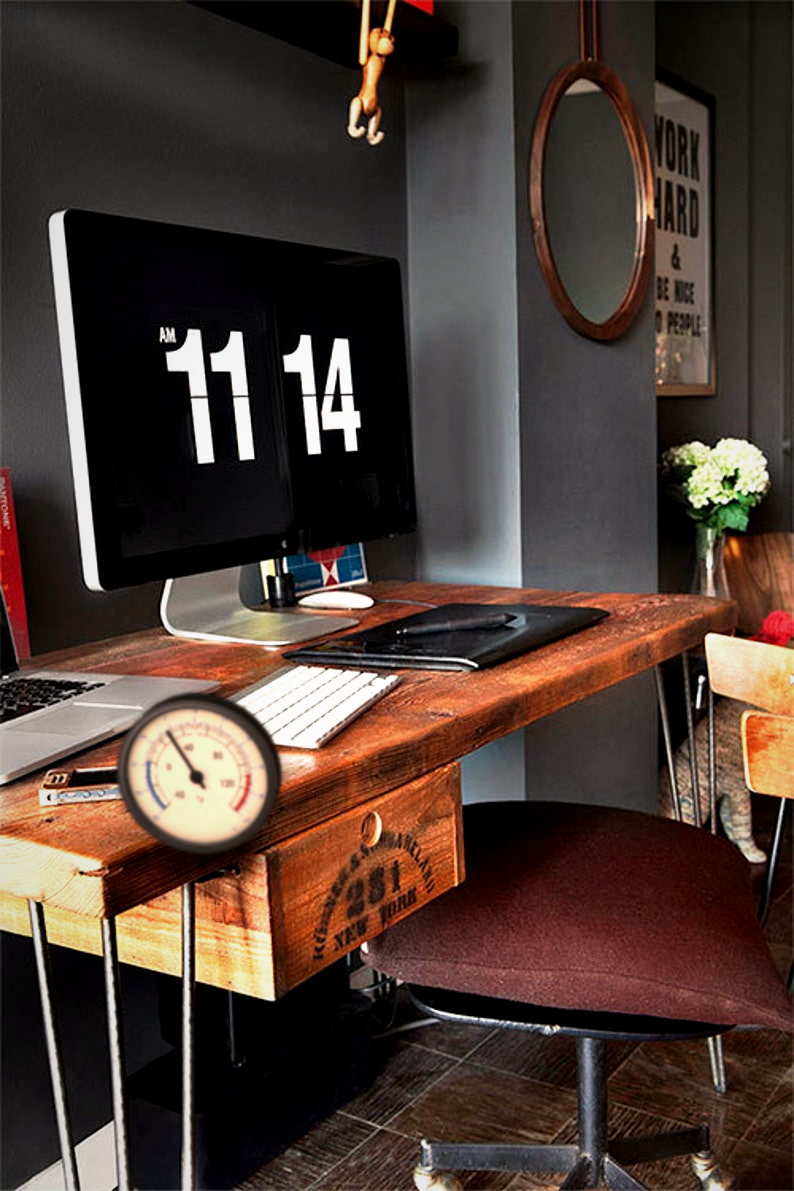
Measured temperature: 30 °F
